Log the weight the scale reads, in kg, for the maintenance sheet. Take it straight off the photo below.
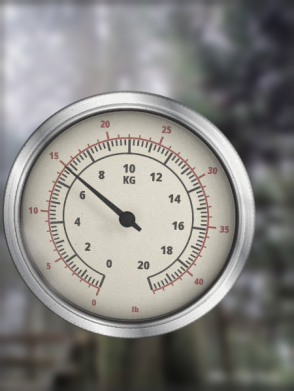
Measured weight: 6.8 kg
